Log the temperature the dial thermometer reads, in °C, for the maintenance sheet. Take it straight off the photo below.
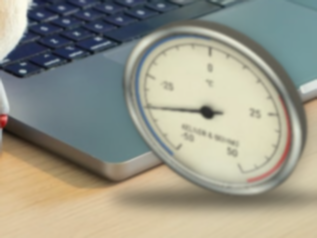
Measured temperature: -35 °C
